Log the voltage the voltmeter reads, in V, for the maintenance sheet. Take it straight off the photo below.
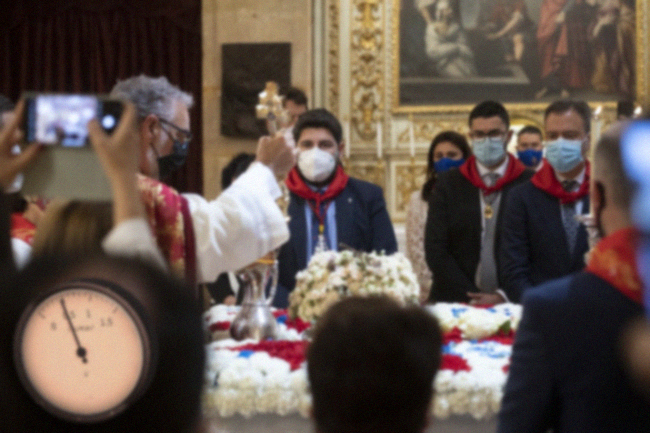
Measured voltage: 0.5 V
